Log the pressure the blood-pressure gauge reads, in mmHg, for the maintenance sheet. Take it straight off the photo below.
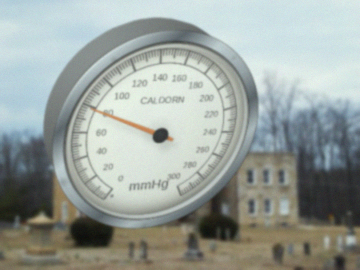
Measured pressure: 80 mmHg
